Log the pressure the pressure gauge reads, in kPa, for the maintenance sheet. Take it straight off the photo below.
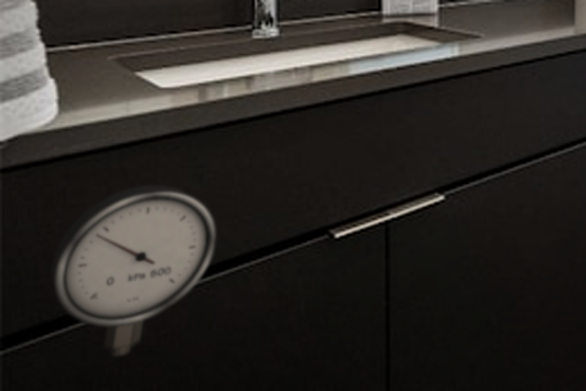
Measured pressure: 180 kPa
